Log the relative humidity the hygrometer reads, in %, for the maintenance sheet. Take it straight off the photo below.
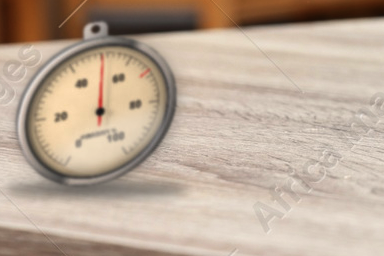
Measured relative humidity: 50 %
